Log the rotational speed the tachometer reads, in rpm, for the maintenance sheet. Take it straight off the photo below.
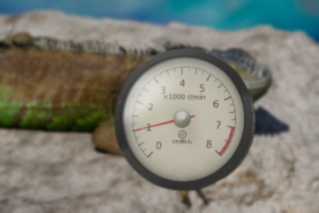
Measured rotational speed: 1000 rpm
